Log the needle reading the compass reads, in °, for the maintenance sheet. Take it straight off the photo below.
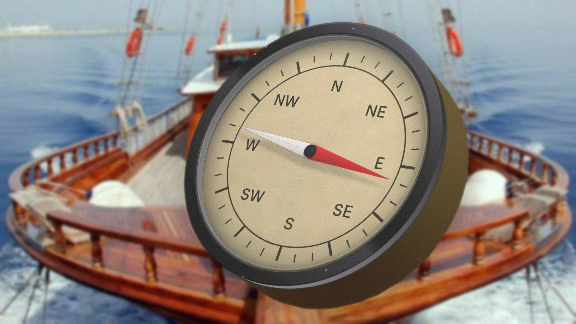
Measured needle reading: 100 °
